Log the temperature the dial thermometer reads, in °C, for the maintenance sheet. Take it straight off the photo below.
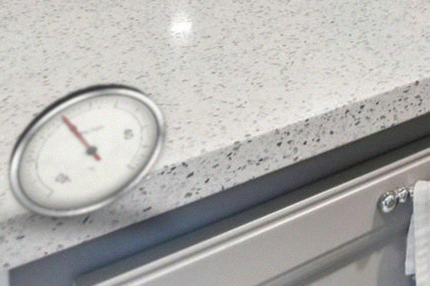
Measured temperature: 0 °C
